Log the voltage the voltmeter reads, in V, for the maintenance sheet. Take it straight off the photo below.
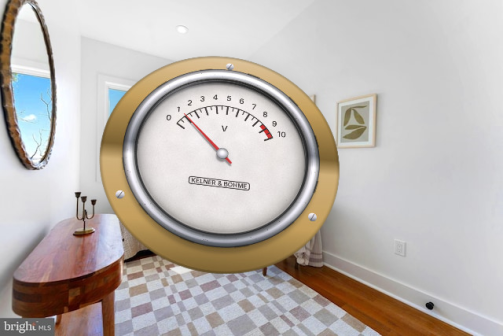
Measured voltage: 1 V
